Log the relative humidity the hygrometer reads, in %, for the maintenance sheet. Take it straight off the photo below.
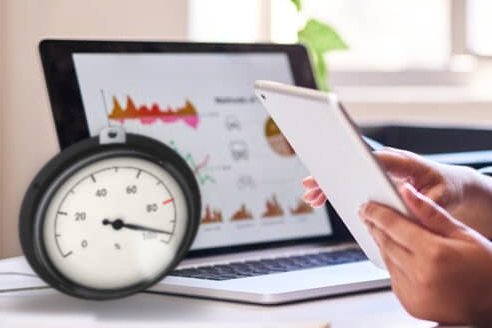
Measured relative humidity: 95 %
